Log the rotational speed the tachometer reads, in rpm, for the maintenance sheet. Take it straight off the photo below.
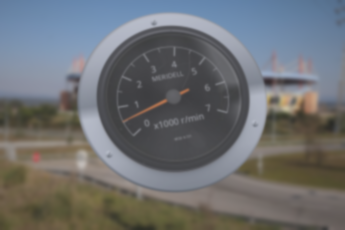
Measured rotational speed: 500 rpm
